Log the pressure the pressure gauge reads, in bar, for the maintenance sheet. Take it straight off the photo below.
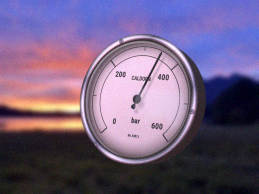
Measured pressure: 350 bar
